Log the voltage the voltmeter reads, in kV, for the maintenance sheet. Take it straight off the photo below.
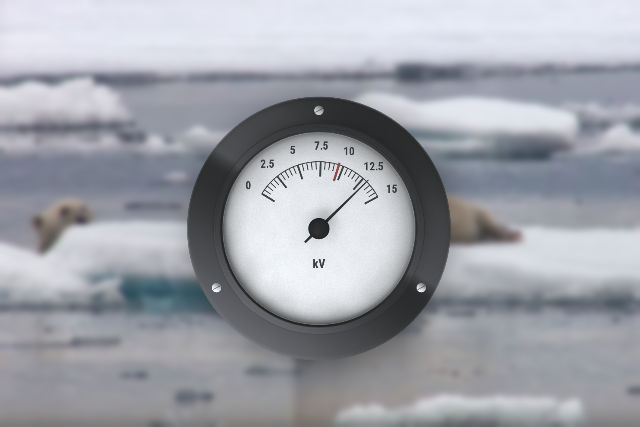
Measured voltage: 13 kV
